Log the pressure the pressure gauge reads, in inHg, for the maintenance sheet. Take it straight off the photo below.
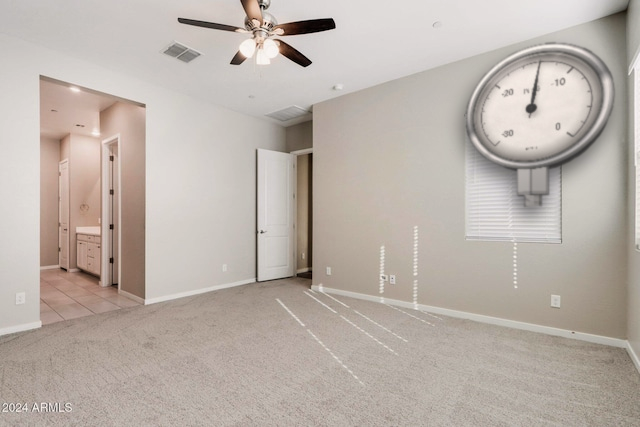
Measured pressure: -14 inHg
